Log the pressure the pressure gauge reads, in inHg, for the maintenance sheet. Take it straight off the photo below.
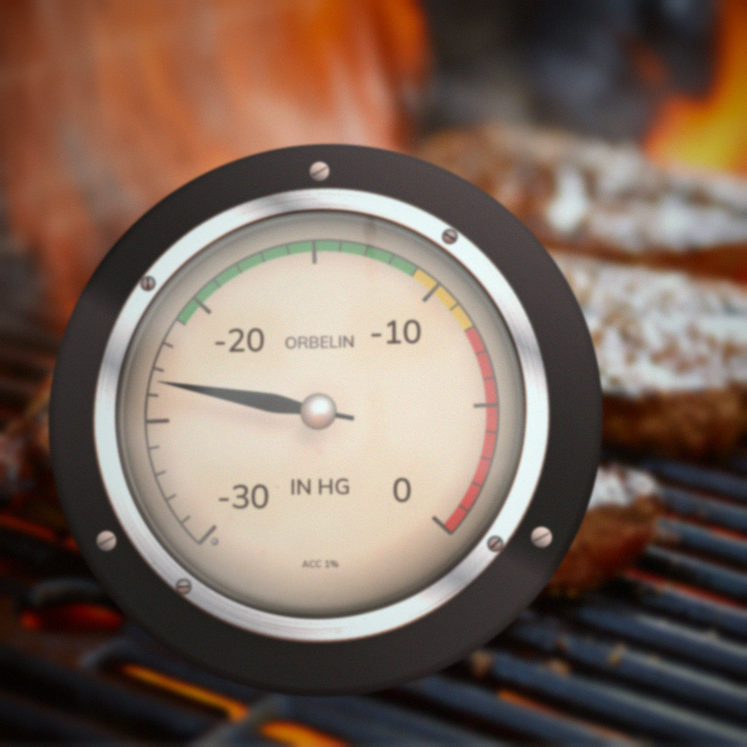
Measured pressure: -23.5 inHg
